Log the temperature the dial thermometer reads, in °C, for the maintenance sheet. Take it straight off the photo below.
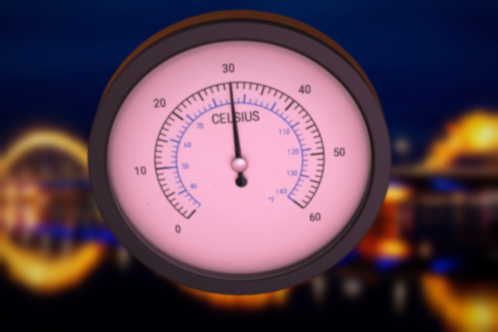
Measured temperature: 30 °C
